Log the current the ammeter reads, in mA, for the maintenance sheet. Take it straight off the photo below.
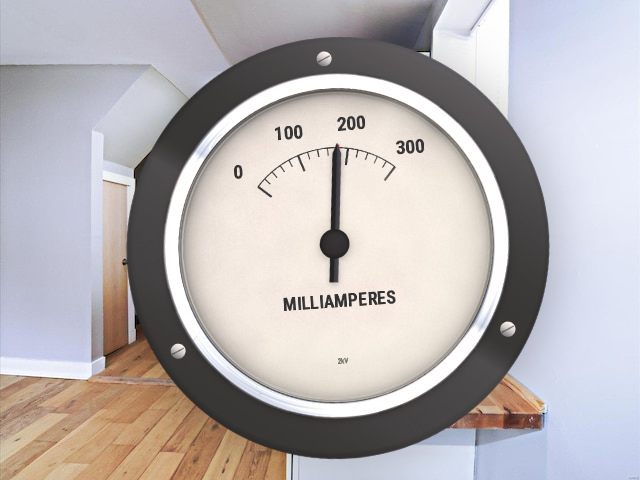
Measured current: 180 mA
